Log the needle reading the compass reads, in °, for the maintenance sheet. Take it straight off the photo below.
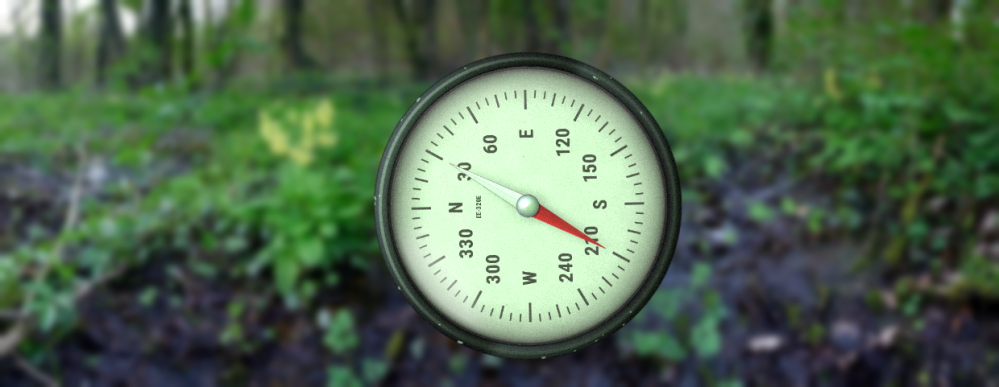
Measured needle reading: 210 °
